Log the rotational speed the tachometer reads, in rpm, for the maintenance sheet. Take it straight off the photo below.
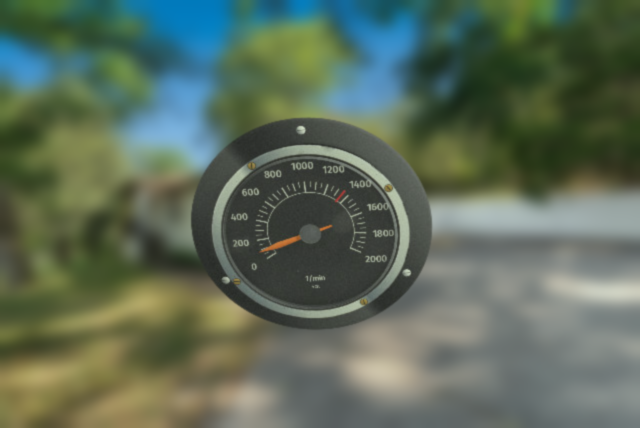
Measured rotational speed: 100 rpm
